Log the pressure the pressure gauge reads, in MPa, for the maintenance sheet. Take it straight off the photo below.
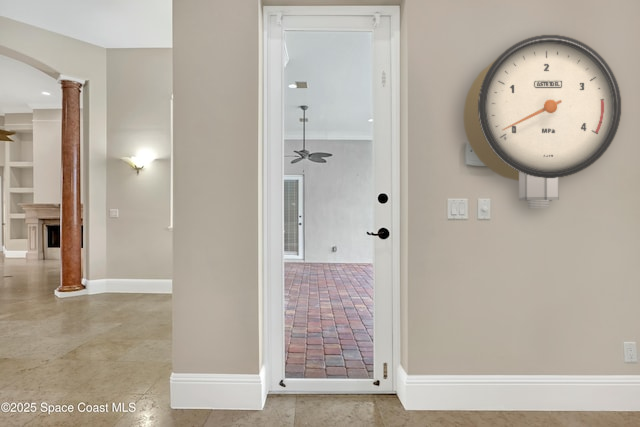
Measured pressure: 0.1 MPa
